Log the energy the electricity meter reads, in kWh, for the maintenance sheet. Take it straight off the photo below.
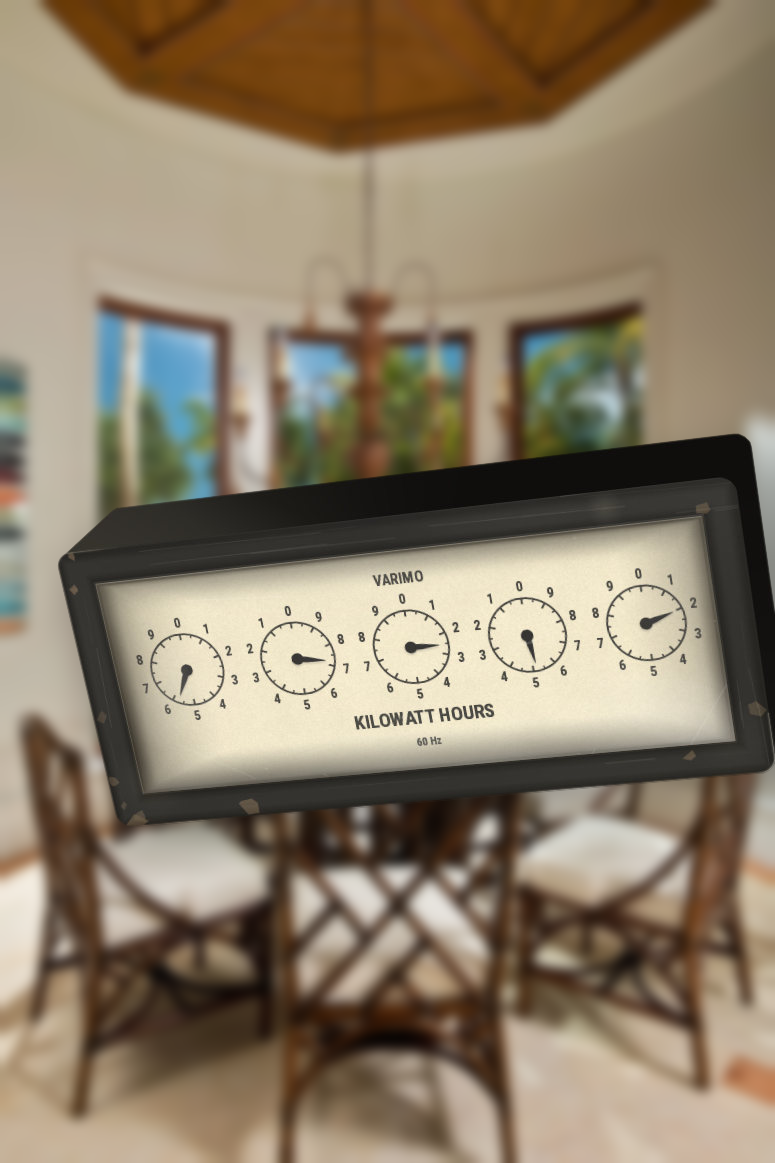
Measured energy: 57252 kWh
